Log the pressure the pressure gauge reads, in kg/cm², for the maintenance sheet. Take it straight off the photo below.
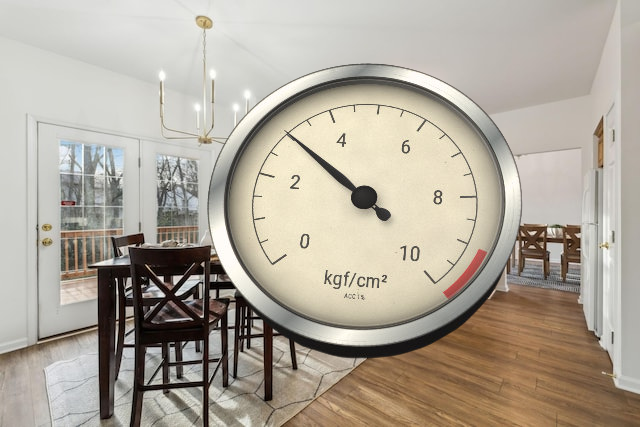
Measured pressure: 3 kg/cm²
